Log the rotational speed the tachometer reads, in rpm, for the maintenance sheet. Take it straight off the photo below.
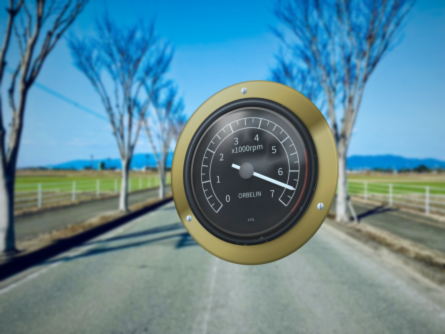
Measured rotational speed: 6500 rpm
